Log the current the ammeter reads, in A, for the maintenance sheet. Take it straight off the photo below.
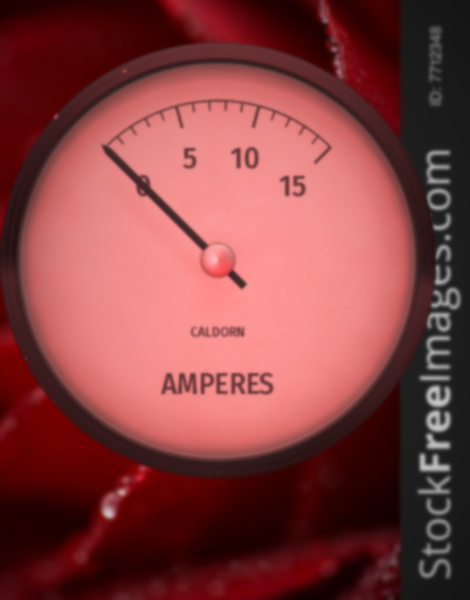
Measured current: 0 A
